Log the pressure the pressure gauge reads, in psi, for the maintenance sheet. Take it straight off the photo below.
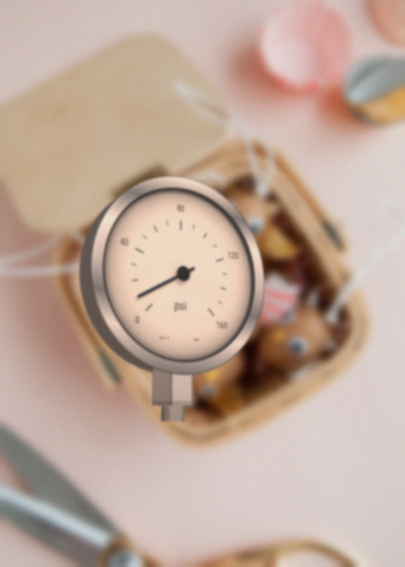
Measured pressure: 10 psi
